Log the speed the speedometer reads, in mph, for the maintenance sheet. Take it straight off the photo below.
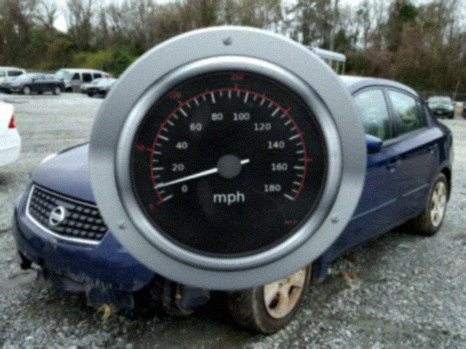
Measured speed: 10 mph
